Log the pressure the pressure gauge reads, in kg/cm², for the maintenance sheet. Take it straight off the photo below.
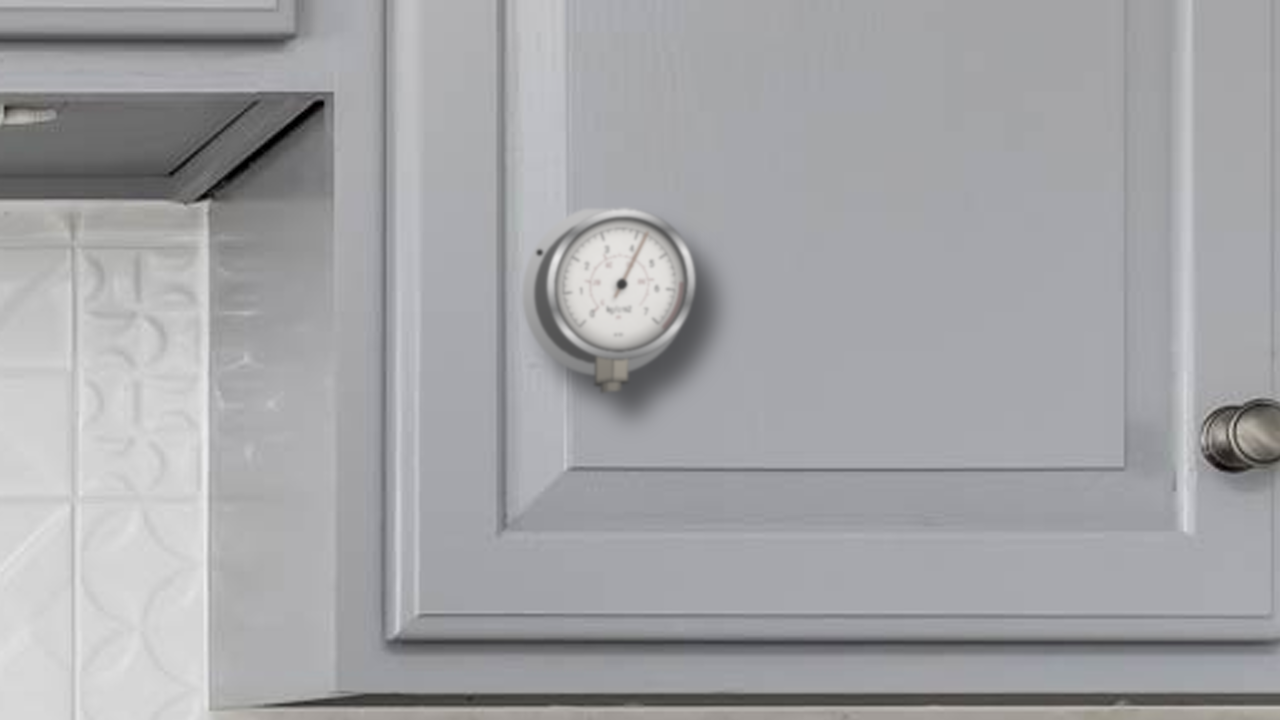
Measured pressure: 4.2 kg/cm²
